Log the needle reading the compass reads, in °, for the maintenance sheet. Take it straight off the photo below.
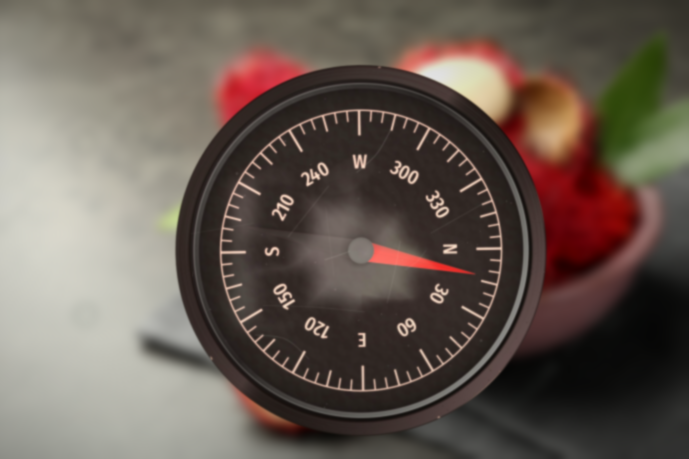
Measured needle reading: 12.5 °
